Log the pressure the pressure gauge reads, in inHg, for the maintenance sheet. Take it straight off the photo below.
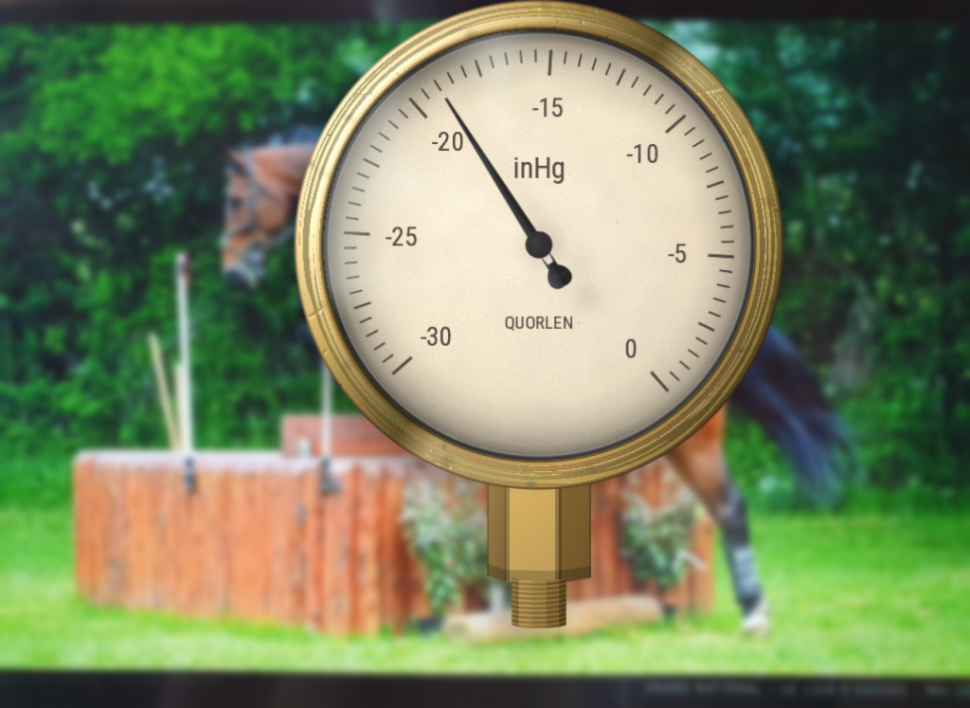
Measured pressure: -19 inHg
